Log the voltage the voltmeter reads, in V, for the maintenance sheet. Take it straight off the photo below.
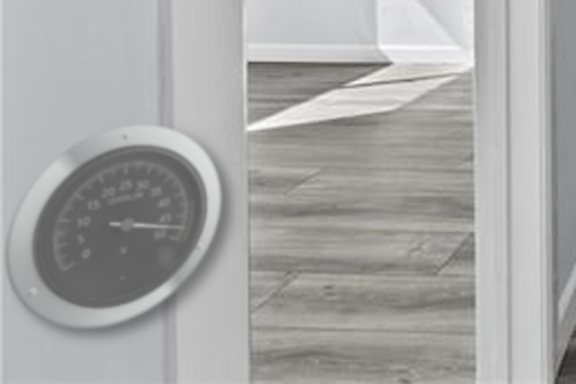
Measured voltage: 47.5 V
